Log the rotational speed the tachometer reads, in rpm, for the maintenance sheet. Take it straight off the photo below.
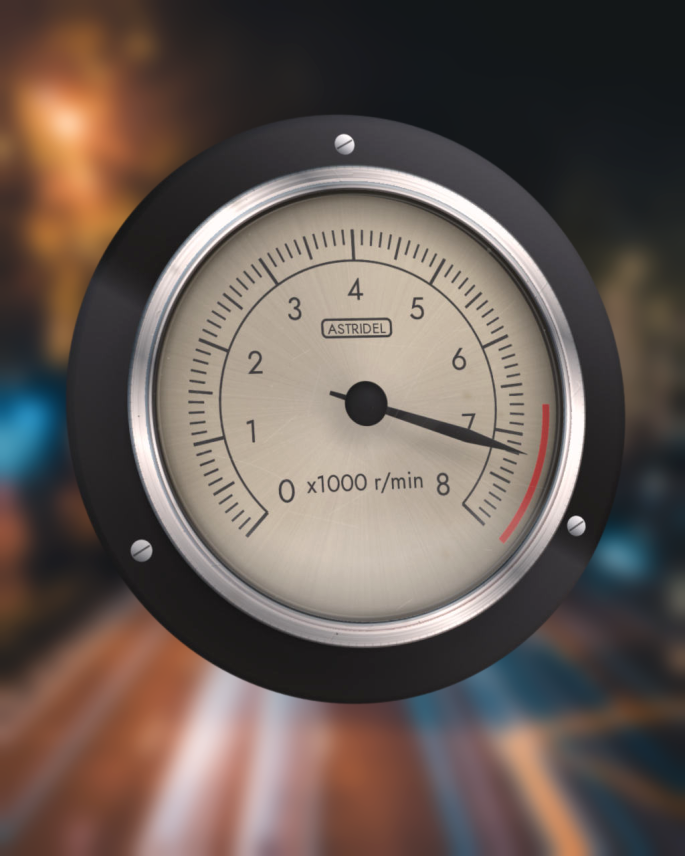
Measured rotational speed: 7200 rpm
